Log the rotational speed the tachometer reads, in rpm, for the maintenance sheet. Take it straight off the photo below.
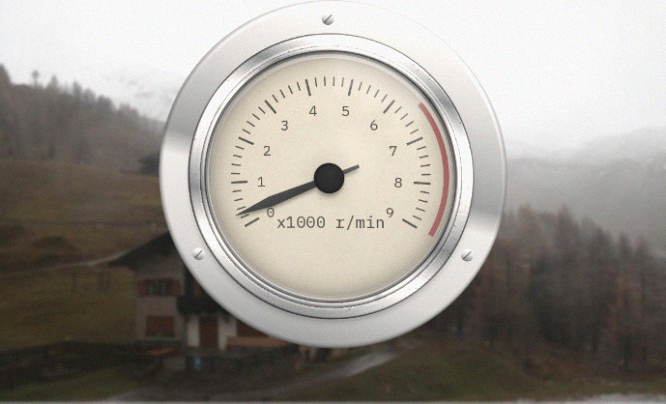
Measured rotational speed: 300 rpm
